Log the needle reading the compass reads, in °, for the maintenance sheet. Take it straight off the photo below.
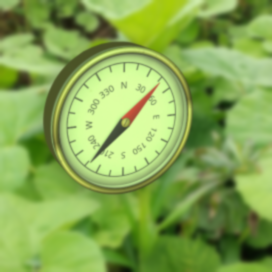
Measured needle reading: 45 °
